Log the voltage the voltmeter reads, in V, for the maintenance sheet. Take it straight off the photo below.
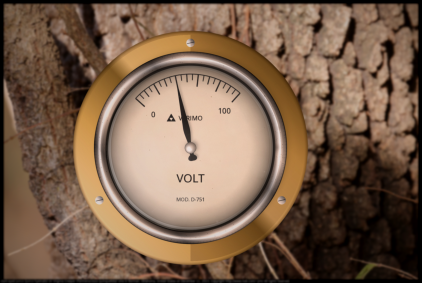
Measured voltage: 40 V
